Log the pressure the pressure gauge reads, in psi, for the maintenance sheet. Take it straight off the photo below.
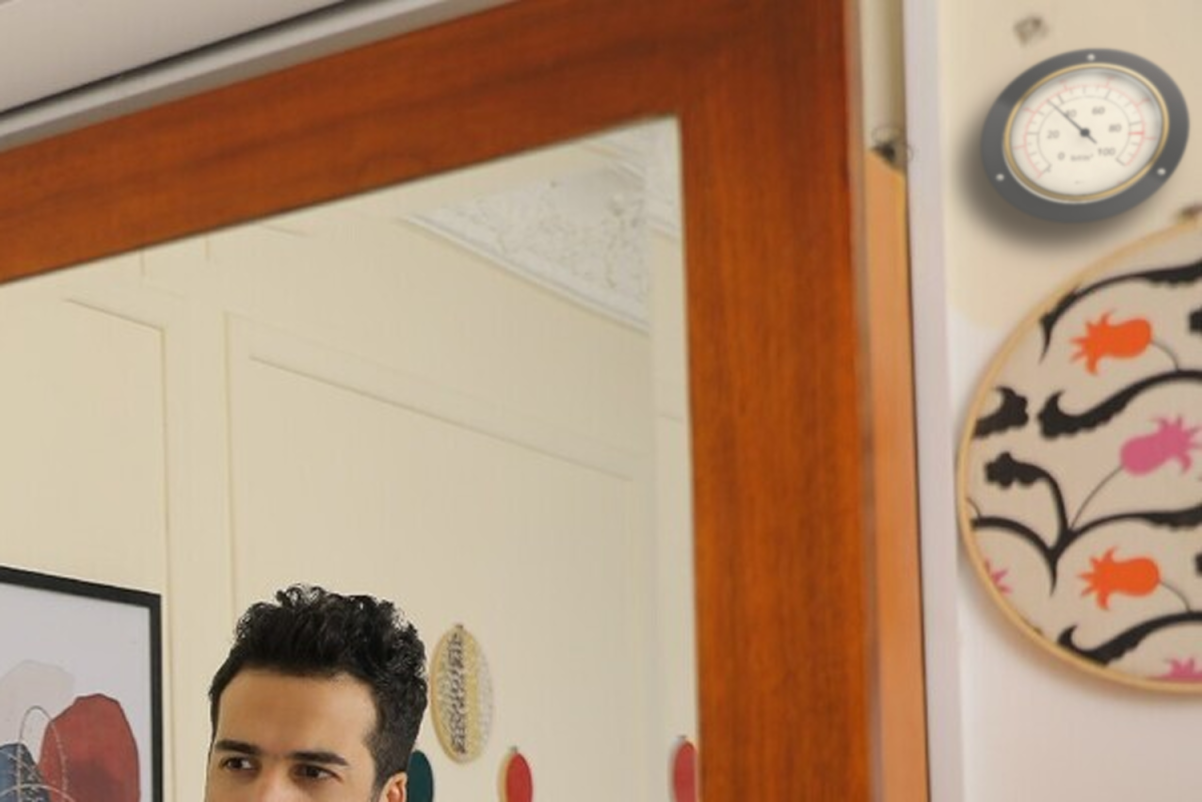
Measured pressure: 35 psi
